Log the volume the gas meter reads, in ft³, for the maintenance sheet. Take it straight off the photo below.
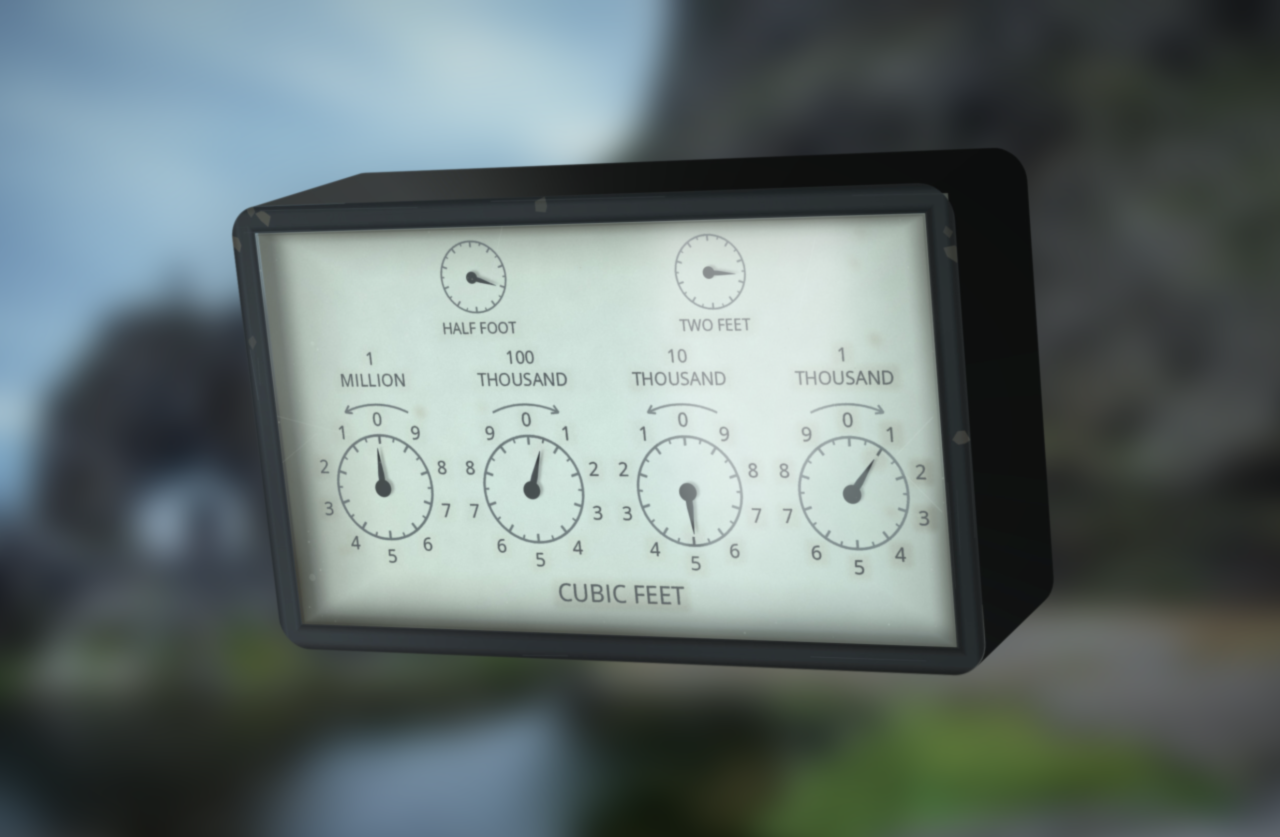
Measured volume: 5100 ft³
